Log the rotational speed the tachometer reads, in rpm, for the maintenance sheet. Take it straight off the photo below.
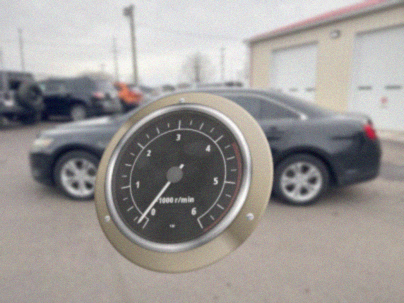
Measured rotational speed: 125 rpm
